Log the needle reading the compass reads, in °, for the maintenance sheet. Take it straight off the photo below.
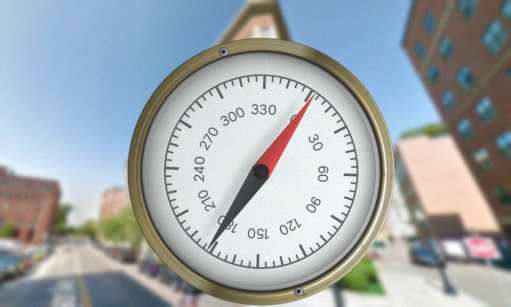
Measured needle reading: 2.5 °
